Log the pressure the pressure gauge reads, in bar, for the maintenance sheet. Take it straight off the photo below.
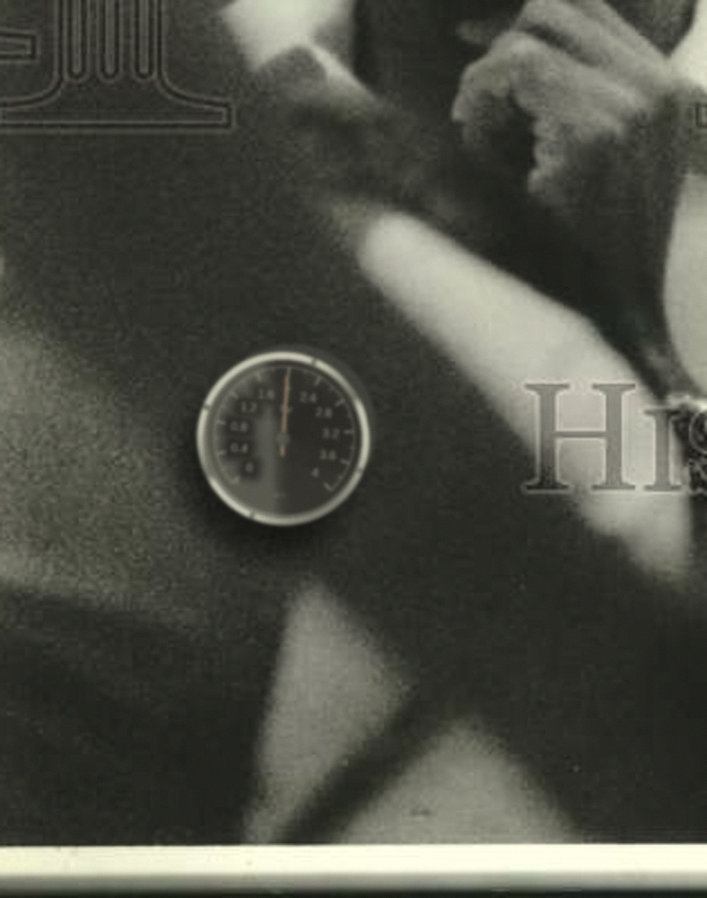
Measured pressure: 2 bar
